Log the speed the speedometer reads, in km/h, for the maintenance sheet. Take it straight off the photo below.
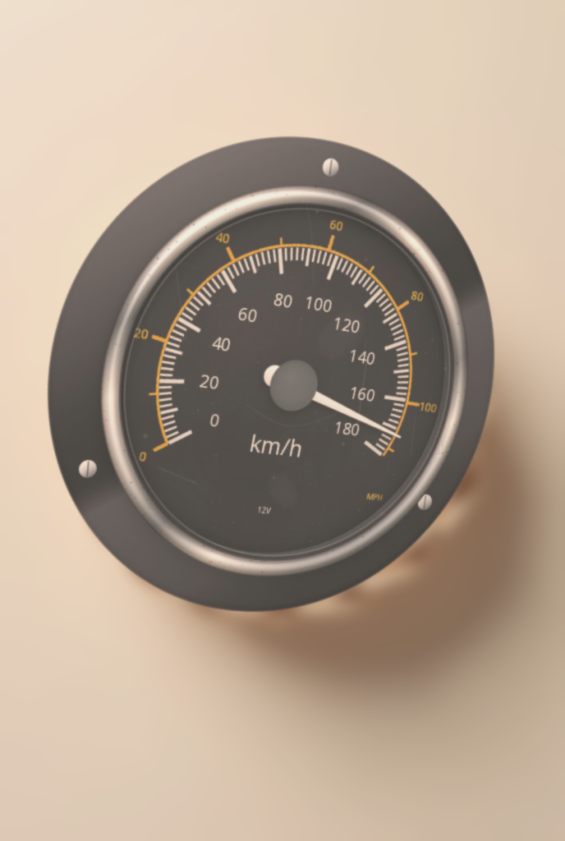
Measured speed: 172 km/h
